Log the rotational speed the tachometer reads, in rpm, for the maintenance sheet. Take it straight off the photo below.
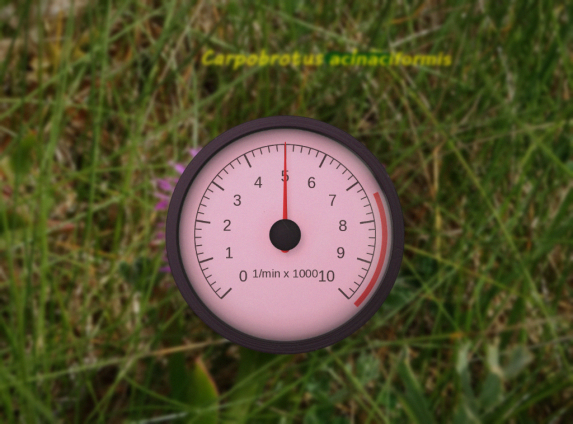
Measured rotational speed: 5000 rpm
